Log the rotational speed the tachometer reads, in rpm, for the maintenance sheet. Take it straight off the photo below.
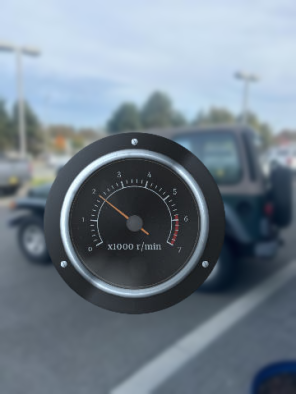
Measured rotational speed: 2000 rpm
